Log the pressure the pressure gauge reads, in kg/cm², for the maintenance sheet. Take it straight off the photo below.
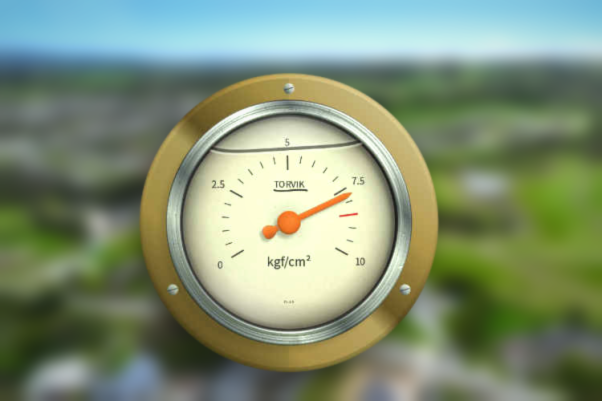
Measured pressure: 7.75 kg/cm²
